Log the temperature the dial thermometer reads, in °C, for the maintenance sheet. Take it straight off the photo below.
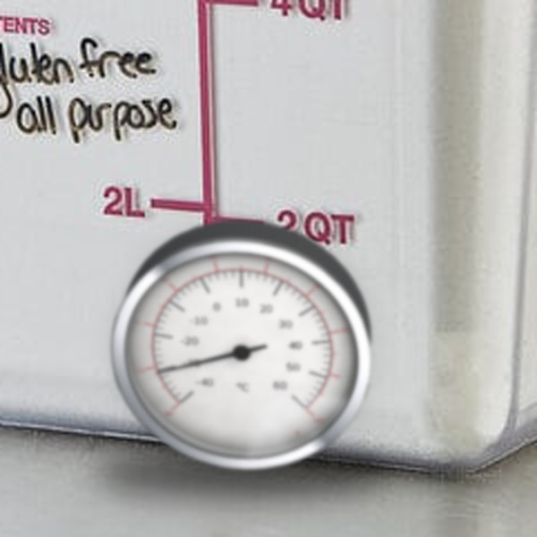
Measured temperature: -30 °C
